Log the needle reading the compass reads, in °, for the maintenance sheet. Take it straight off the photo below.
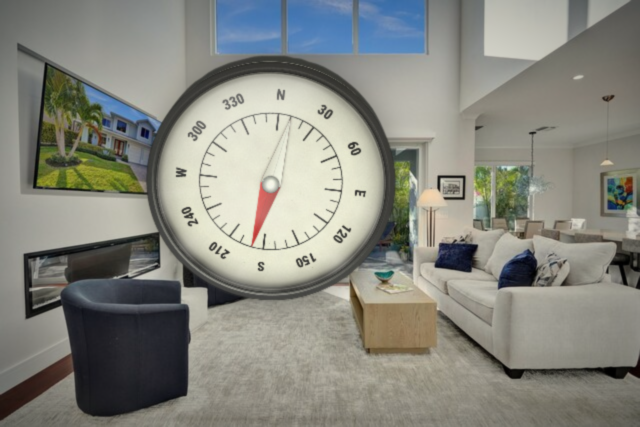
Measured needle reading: 190 °
